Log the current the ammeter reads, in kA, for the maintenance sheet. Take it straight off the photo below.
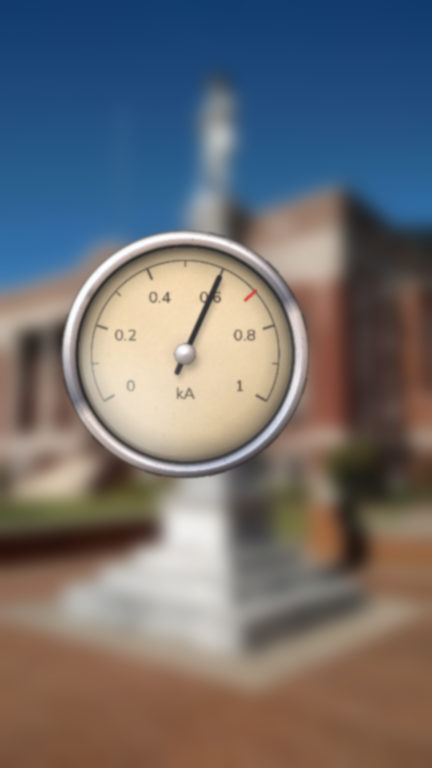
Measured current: 0.6 kA
